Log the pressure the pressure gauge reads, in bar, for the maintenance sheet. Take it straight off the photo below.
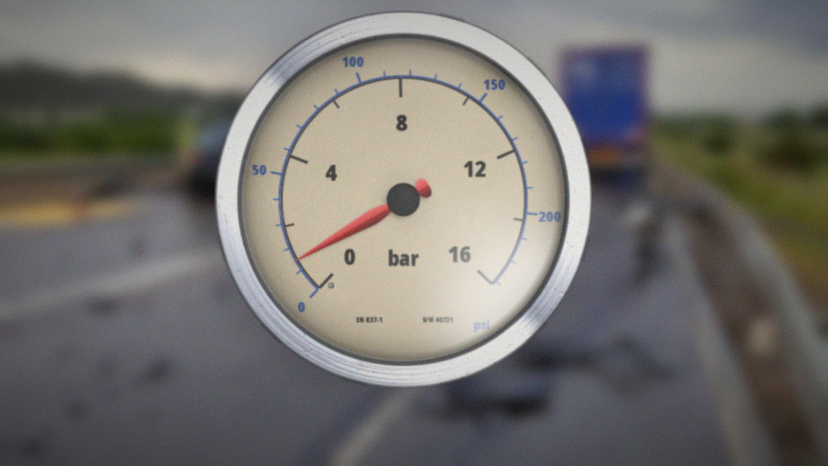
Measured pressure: 1 bar
